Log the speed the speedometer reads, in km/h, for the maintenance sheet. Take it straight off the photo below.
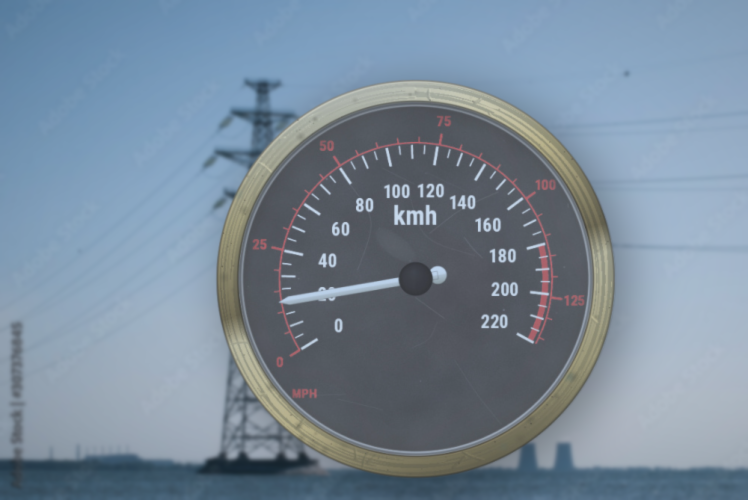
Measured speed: 20 km/h
